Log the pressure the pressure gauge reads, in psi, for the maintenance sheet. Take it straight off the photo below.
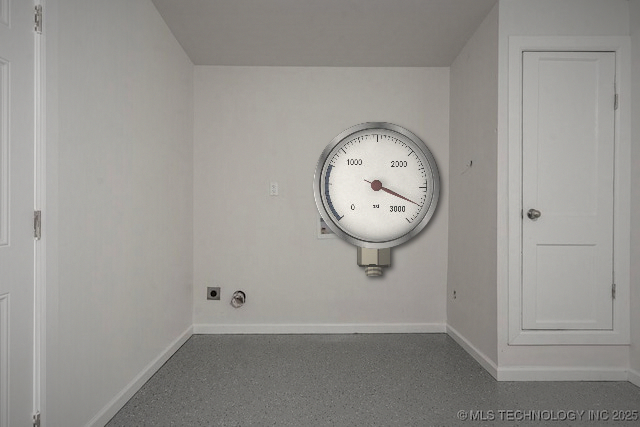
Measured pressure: 2750 psi
